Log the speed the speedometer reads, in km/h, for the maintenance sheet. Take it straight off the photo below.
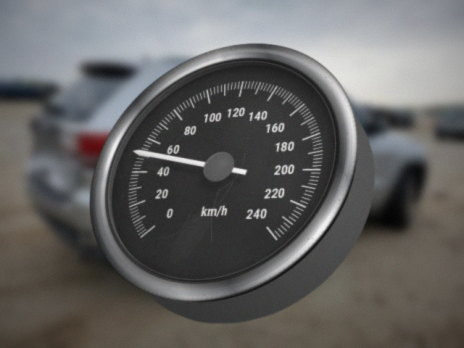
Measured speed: 50 km/h
